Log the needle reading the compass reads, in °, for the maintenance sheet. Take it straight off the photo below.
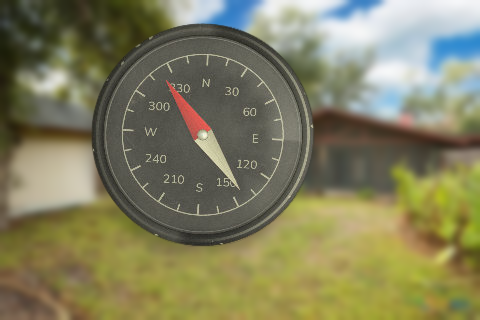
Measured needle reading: 322.5 °
